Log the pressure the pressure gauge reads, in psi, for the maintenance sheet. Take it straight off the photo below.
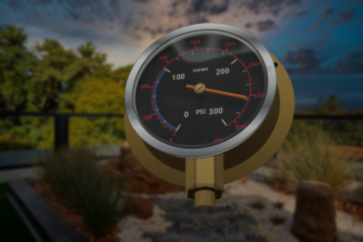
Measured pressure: 260 psi
